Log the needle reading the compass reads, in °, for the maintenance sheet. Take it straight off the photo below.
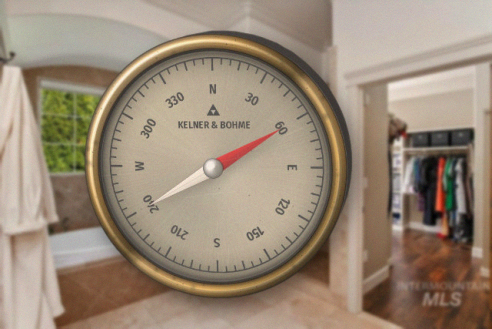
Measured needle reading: 60 °
